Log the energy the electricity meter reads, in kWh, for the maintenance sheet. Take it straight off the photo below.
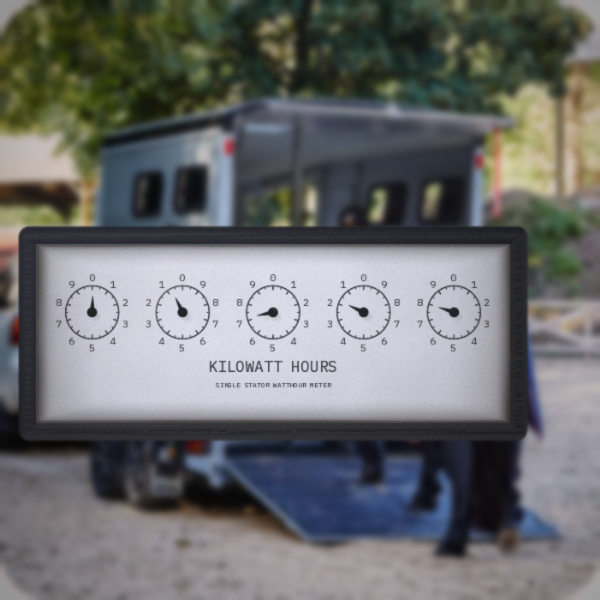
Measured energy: 718 kWh
